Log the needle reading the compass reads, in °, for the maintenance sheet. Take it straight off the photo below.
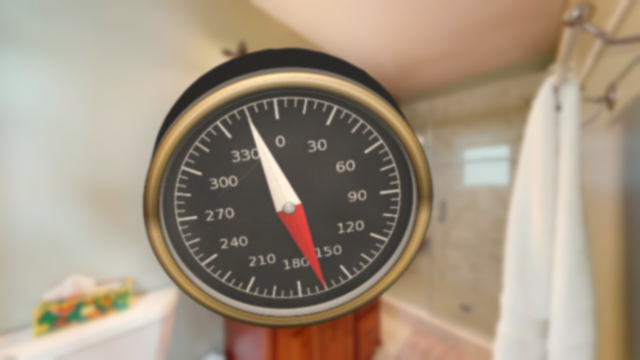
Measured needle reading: 165 °
